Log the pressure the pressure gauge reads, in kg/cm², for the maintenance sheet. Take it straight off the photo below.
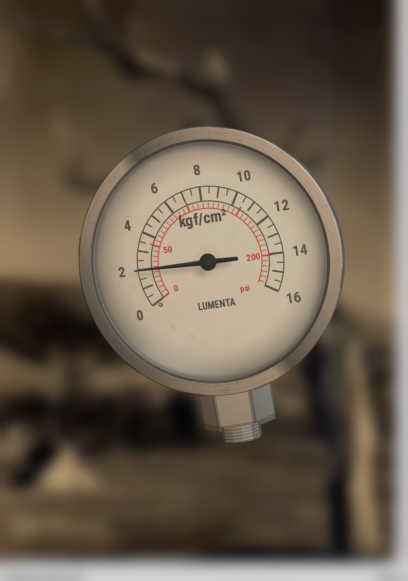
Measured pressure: 2 kg/cm²
